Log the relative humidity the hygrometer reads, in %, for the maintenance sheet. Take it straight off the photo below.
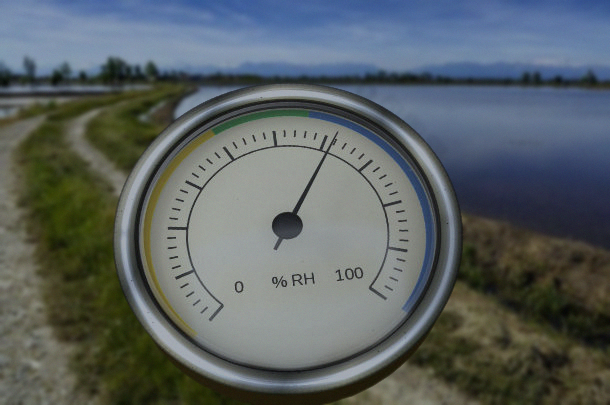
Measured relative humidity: 62 %
